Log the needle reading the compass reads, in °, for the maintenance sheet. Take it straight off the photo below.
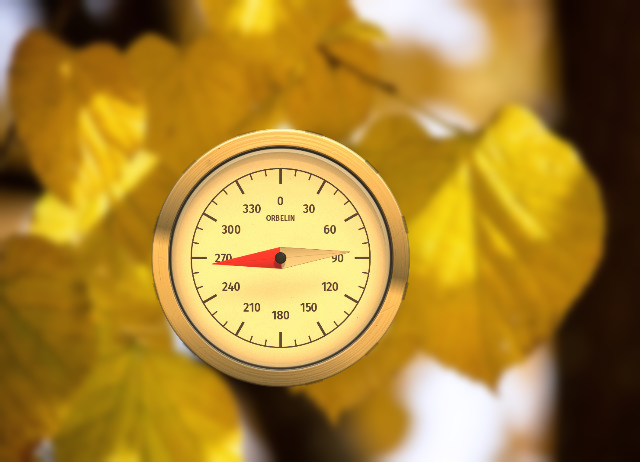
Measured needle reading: 265 °
